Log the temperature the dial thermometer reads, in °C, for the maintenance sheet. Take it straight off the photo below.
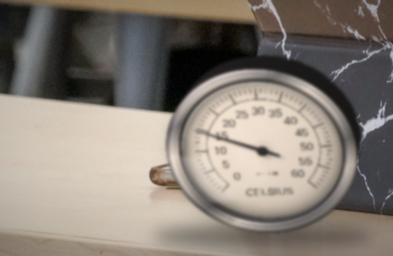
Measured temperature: 15 °C
